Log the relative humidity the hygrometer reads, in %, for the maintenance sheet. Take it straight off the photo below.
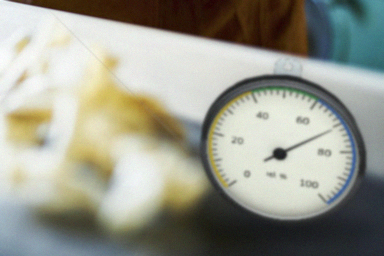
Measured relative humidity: 70 %
